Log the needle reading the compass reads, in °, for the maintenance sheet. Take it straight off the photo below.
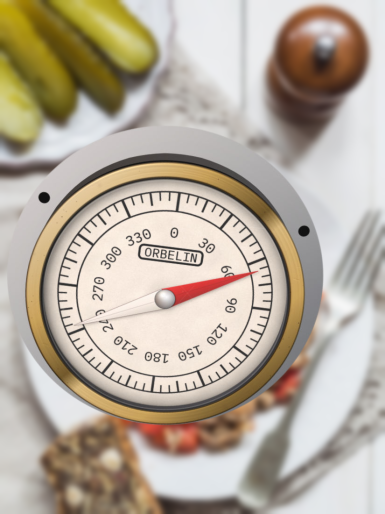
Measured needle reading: 65 °
